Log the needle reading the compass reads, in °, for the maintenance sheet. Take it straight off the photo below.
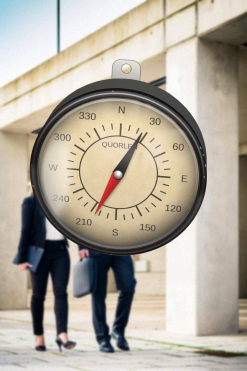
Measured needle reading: 205 °
